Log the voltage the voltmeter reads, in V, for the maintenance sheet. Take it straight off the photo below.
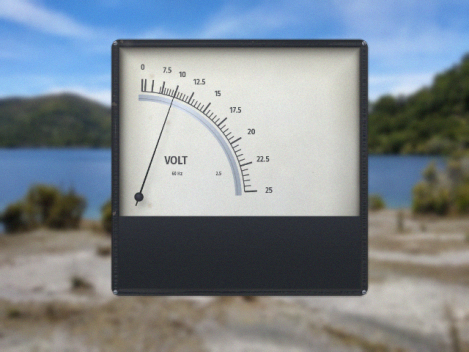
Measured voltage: 10 V
